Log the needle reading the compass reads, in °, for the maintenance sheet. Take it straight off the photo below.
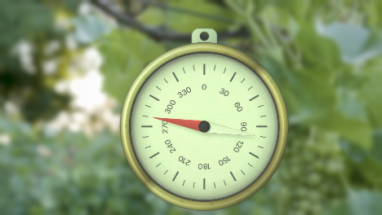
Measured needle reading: 280 °
